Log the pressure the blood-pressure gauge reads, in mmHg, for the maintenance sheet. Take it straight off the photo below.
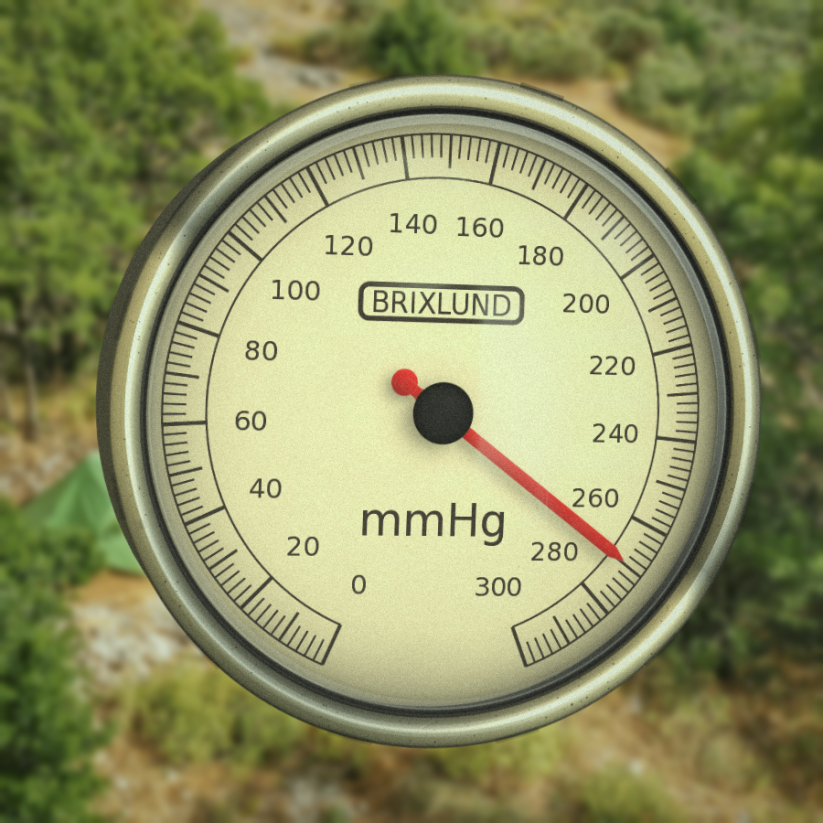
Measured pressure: 270 mmHg
